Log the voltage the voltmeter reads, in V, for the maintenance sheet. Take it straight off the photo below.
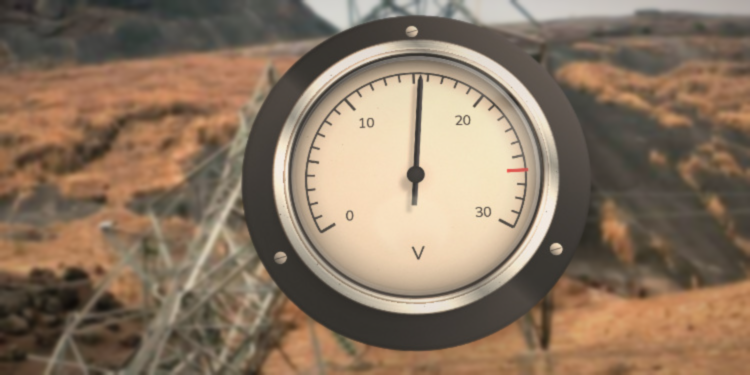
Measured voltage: 15.5 V
